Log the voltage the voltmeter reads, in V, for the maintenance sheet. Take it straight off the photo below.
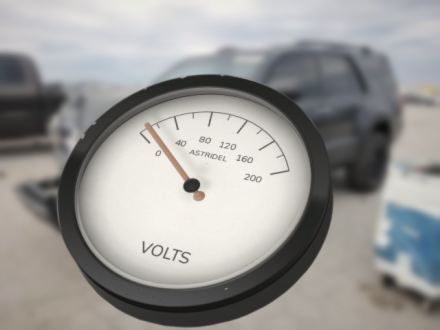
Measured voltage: 10 V
